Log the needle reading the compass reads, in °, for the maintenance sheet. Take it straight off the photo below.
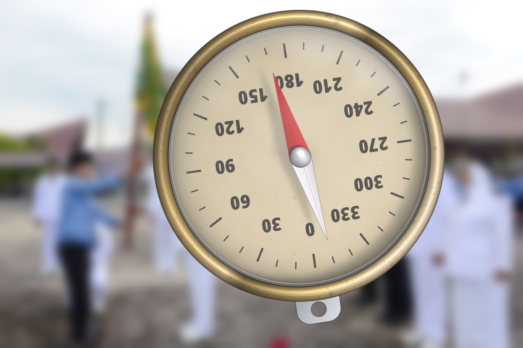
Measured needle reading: 170 °
